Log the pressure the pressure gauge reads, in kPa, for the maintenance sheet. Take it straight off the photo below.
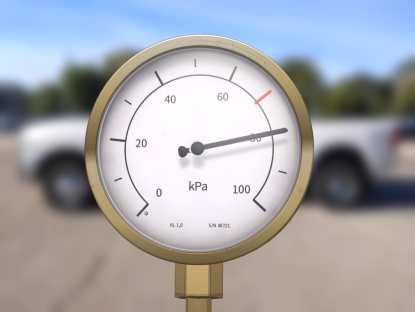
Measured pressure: 80 kPa
